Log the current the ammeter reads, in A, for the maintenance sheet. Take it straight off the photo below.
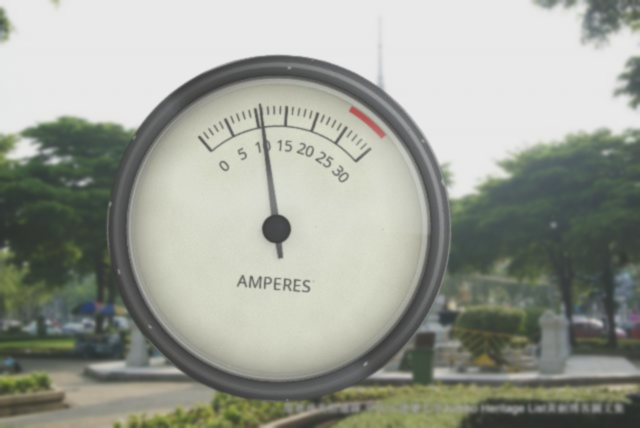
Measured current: 11 A
